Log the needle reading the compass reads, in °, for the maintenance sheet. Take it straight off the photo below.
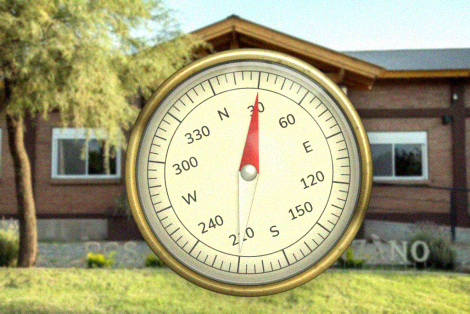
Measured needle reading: 30 °
